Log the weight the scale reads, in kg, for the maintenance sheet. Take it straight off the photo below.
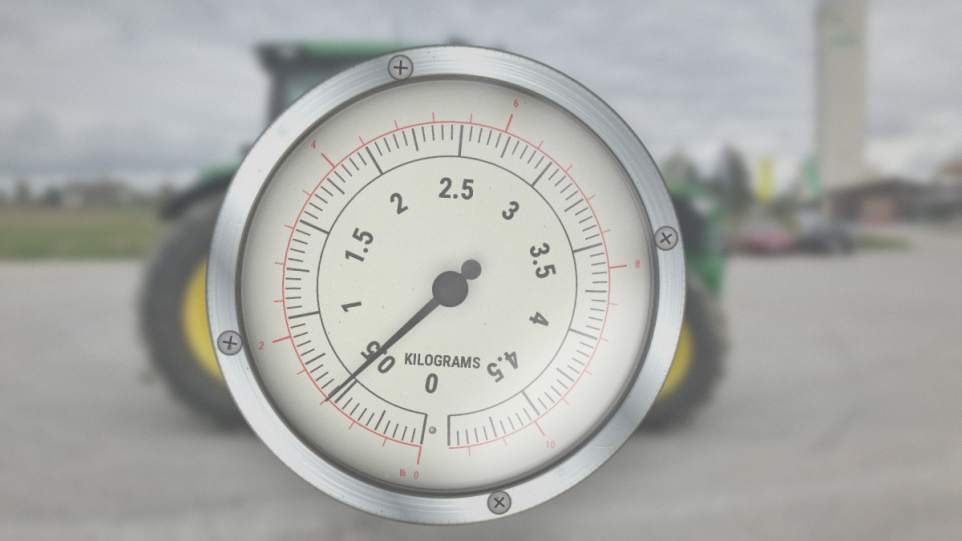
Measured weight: 0.55 kg
